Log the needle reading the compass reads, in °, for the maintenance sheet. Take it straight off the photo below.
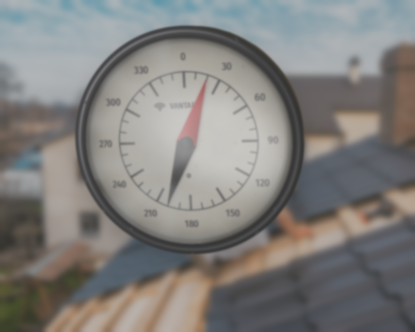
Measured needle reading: 20 °
